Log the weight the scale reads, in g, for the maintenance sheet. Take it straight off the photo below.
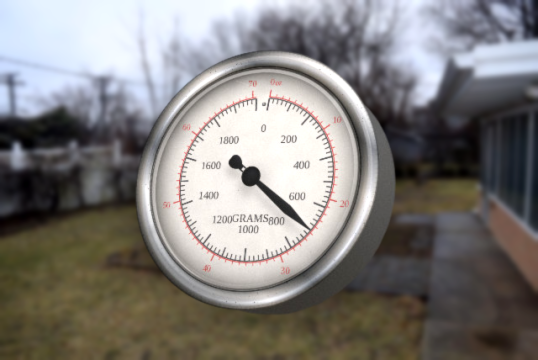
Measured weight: 700 g
